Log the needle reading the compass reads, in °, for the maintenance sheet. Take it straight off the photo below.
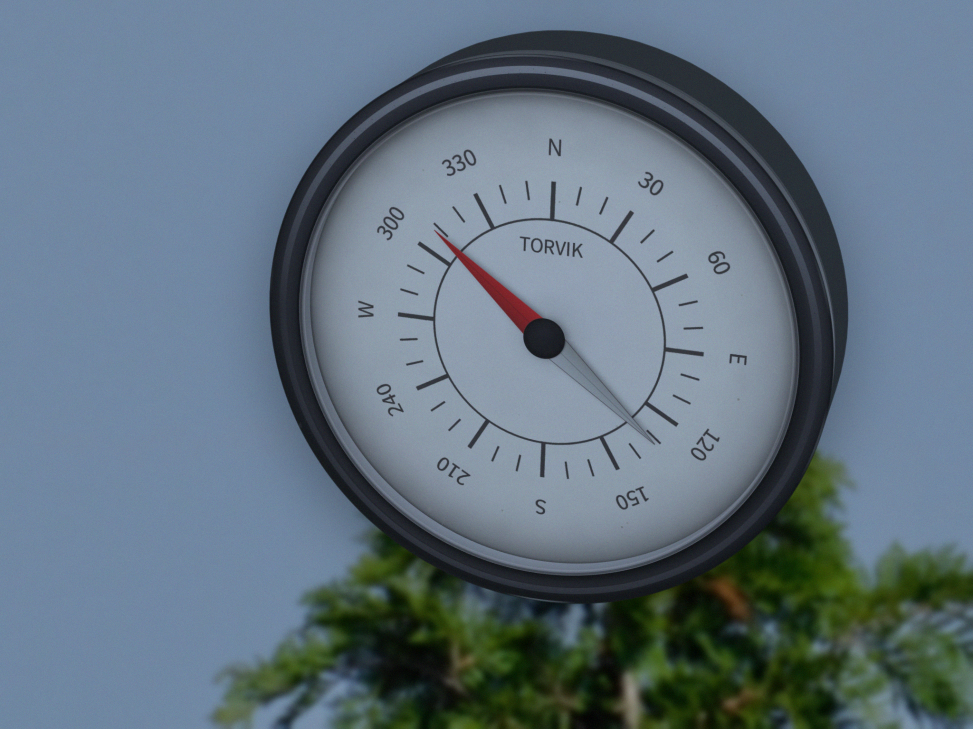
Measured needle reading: 310 °
